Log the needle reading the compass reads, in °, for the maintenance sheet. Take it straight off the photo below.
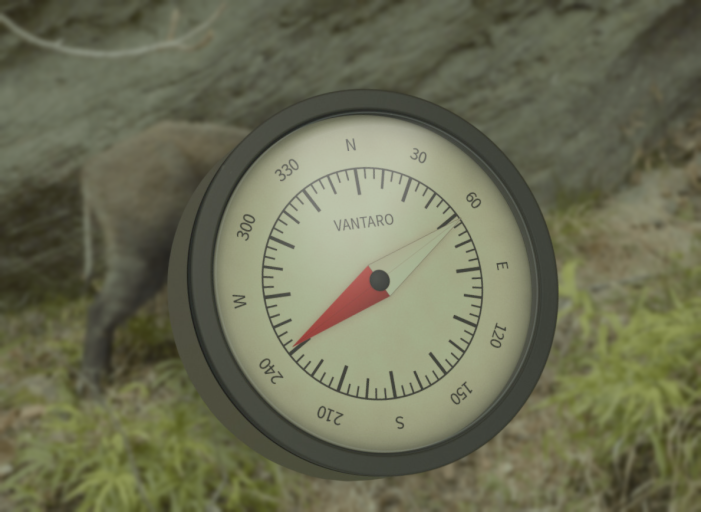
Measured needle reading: 242.5 °
